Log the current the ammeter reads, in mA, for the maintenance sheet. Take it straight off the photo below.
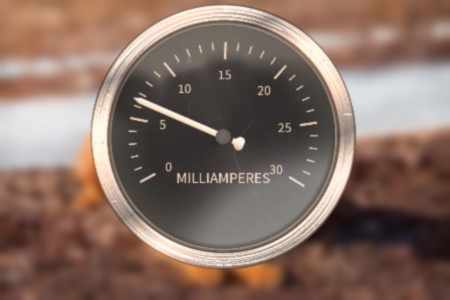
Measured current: 6.5 mA
